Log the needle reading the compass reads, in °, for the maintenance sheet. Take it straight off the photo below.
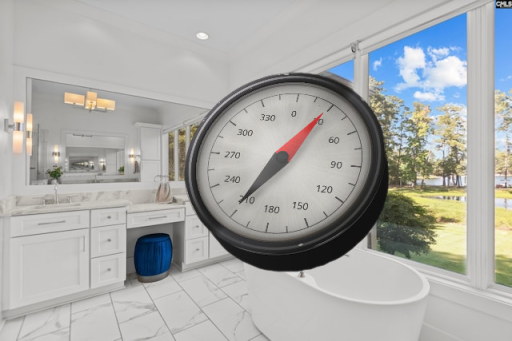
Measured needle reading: 30 °
